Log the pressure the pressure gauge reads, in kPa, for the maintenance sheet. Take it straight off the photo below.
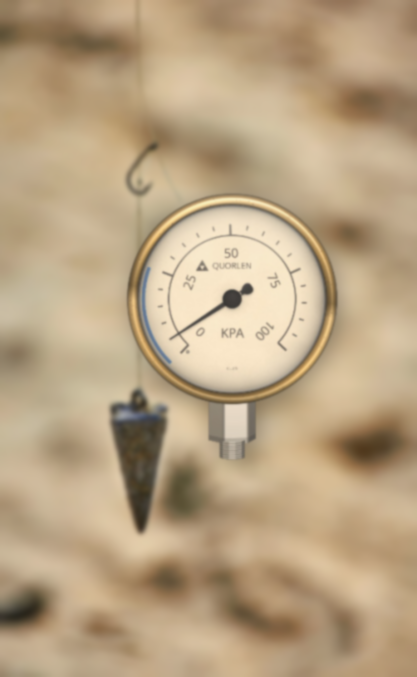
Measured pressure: 5 kPa
